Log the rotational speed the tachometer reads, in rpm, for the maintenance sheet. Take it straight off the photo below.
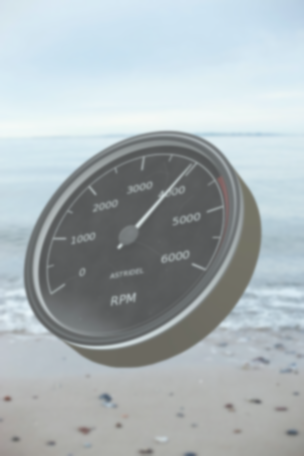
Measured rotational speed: 4000 rpm
